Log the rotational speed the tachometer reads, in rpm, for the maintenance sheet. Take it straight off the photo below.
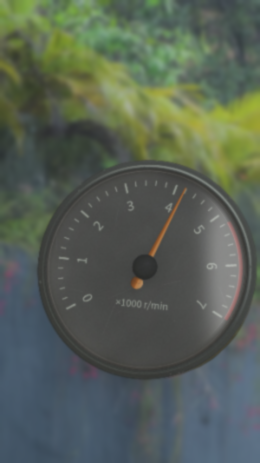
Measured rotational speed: 4200 rpm
